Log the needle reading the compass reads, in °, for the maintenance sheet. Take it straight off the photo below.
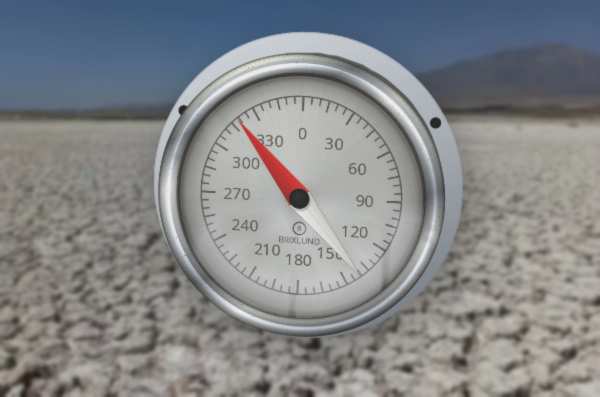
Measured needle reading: 320 °
